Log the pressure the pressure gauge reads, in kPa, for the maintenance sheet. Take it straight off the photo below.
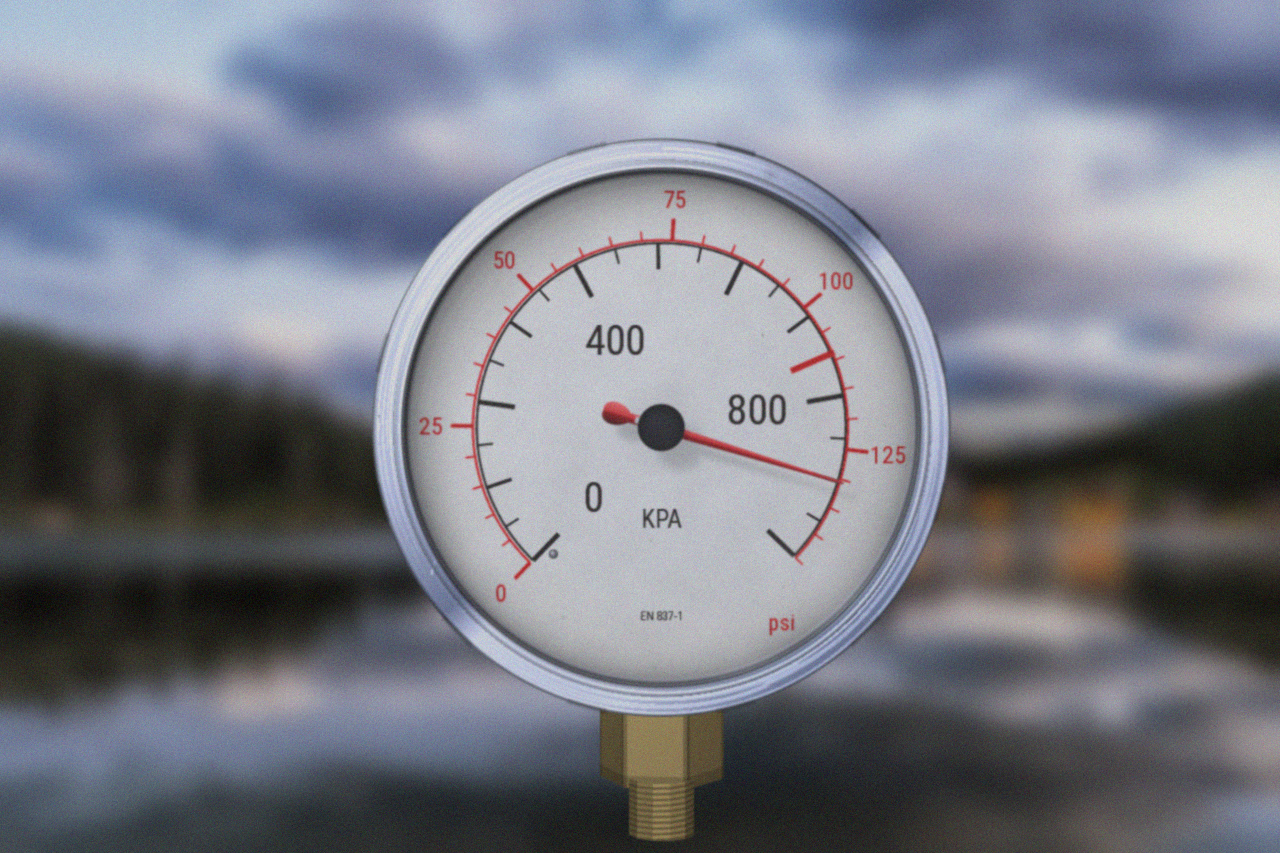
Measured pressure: 900 kPa
